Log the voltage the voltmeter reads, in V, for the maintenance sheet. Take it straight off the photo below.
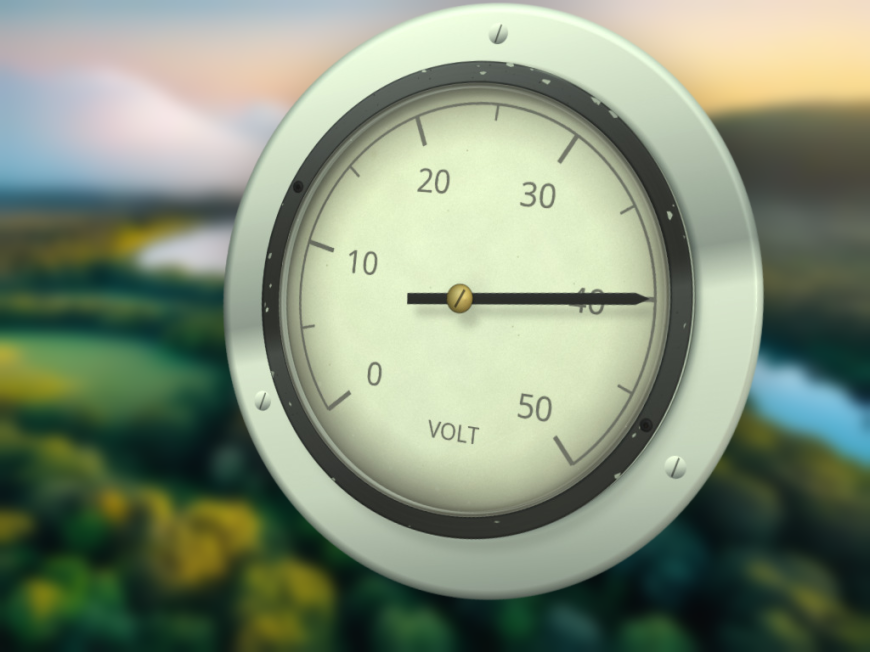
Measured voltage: 40 V
